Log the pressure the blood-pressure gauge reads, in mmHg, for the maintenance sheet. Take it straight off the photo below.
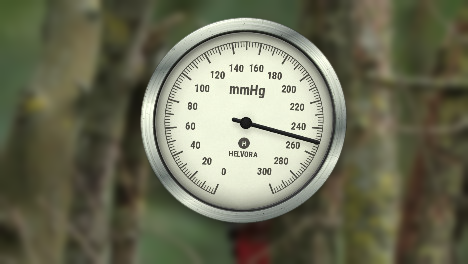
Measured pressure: 250 mmHg
